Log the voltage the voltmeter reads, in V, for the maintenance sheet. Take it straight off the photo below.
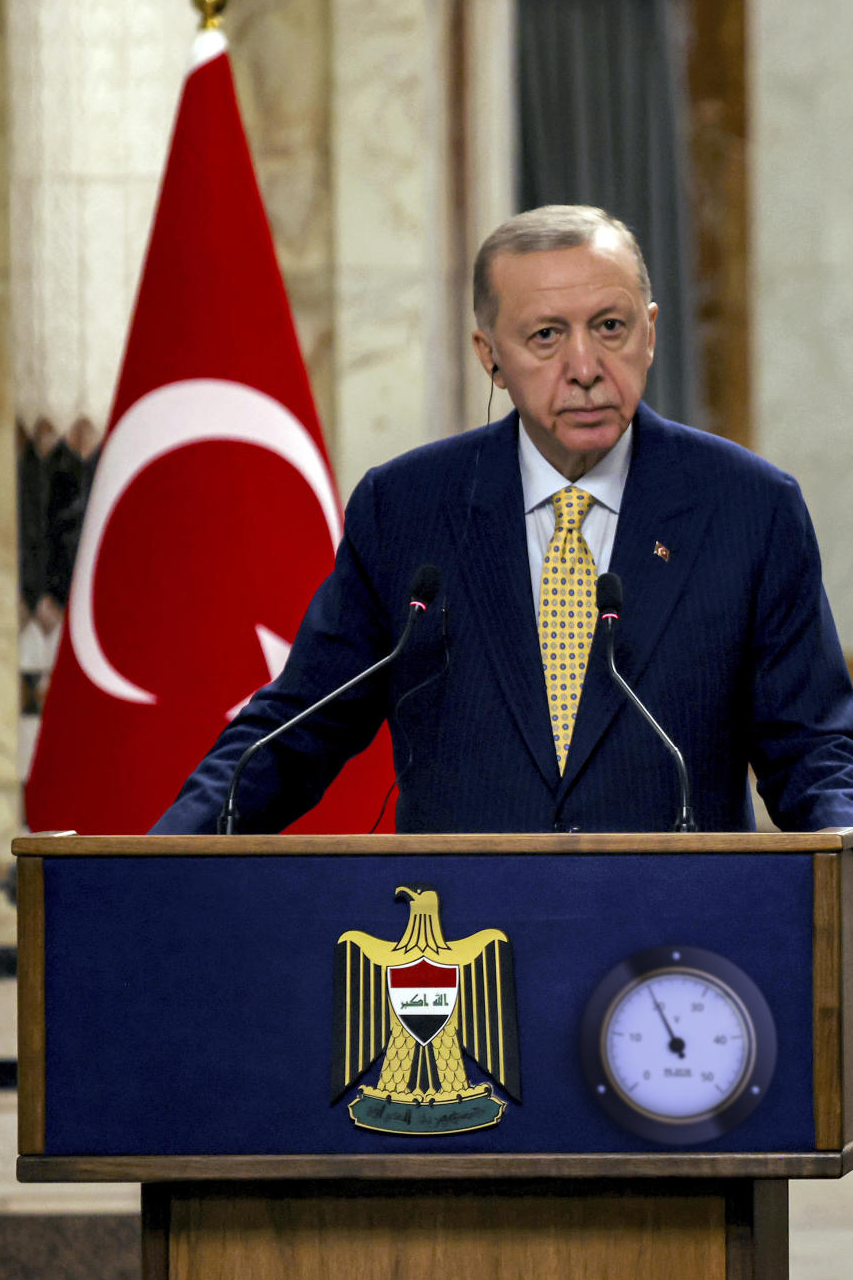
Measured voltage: 20 V
